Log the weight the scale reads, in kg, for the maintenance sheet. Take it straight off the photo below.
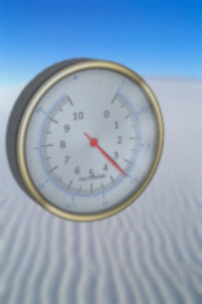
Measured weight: 3.5 kg
